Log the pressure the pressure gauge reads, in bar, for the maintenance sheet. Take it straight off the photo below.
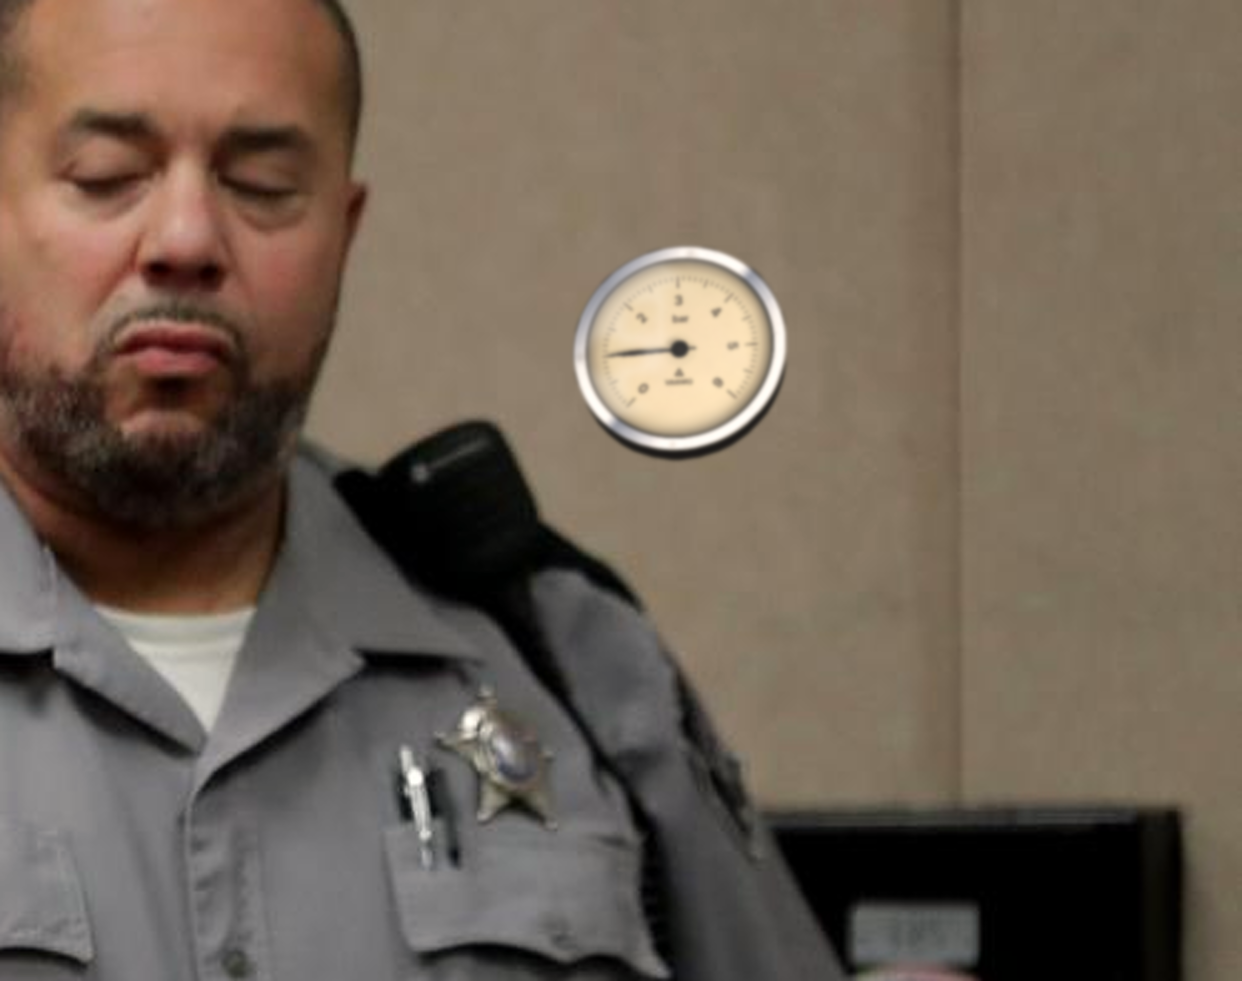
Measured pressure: 1 bar
